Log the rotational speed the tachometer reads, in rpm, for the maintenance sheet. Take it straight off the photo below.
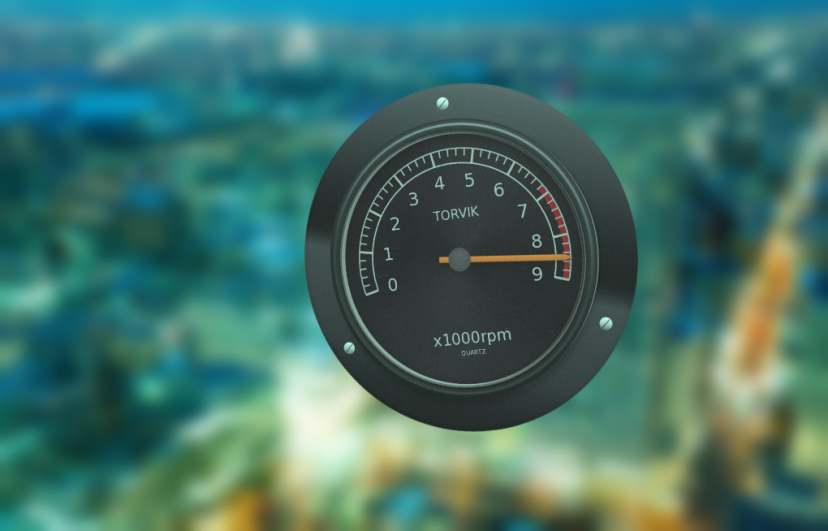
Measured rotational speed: 8500 rpm
